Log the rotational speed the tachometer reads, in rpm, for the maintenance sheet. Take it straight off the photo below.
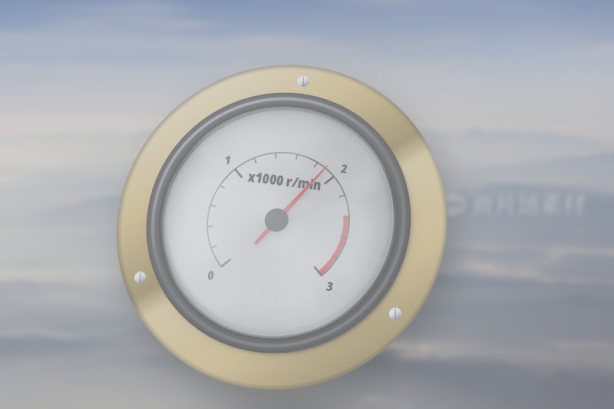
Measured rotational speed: 1900 rpm
